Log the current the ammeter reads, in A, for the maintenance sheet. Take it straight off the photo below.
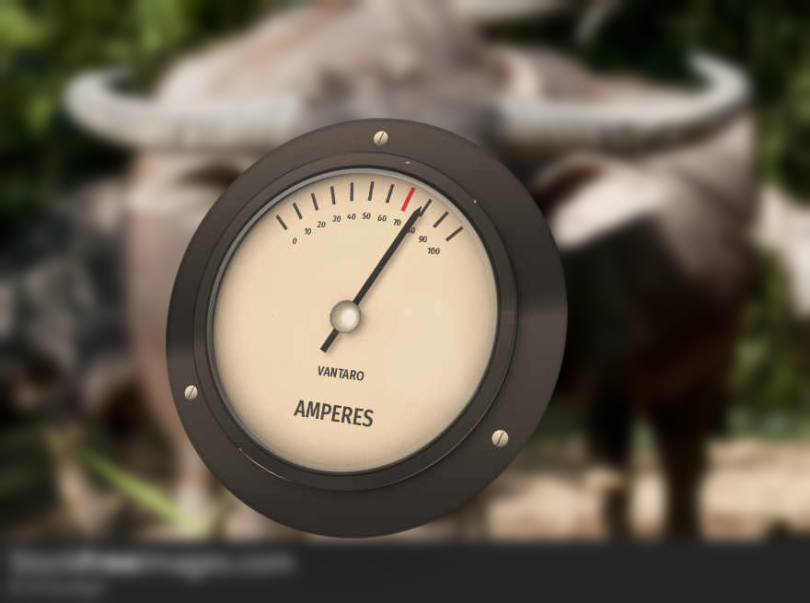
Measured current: 80 A
